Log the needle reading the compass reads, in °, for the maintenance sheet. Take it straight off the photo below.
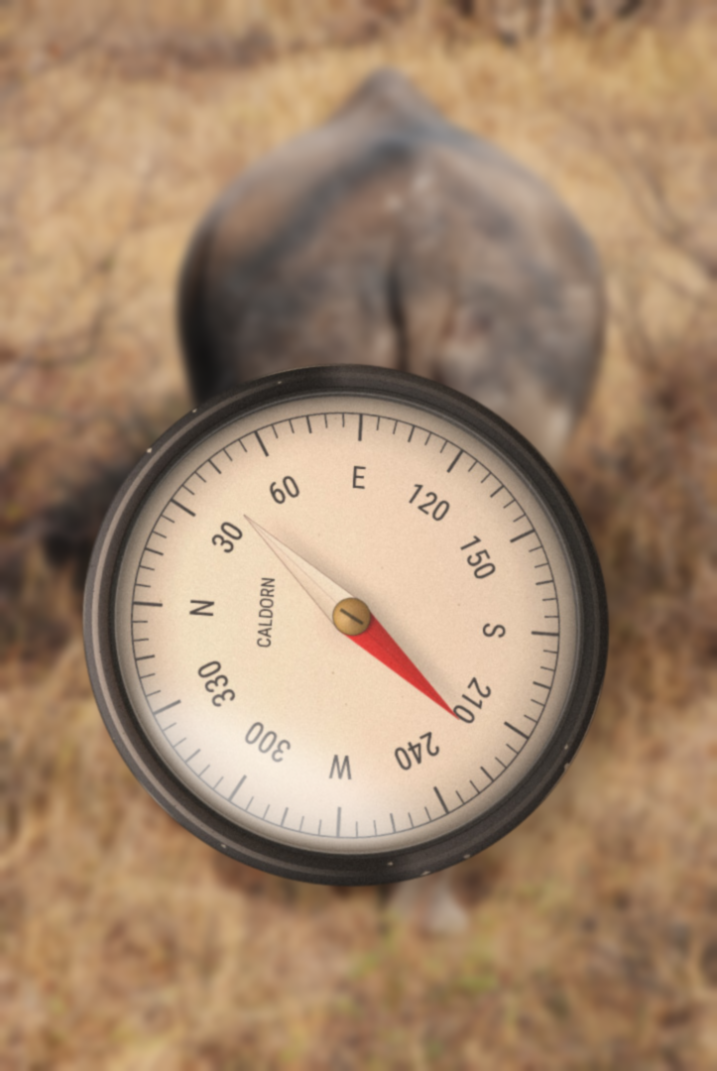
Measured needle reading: 220 °
